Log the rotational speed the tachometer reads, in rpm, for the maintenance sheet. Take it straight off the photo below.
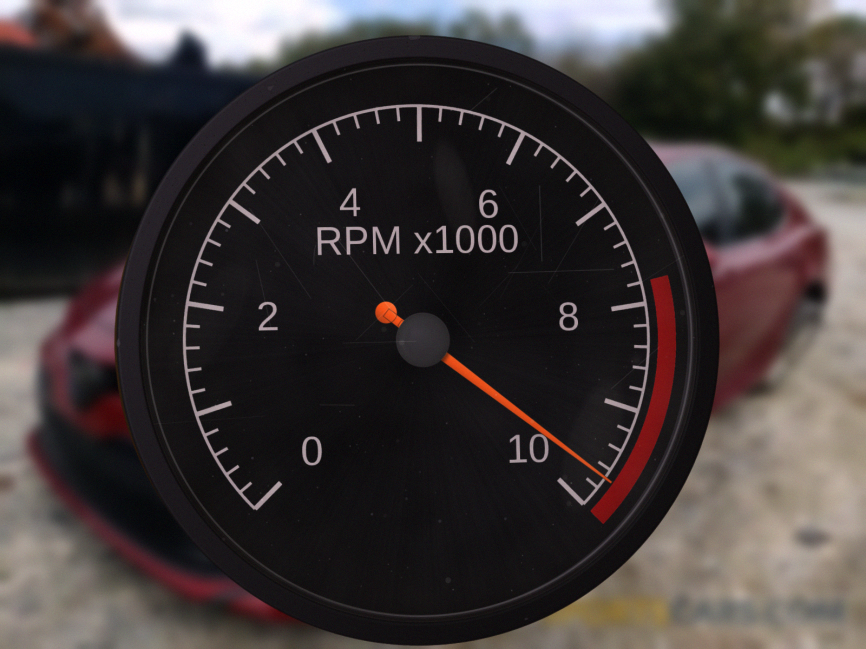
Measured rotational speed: 9700 rpm
